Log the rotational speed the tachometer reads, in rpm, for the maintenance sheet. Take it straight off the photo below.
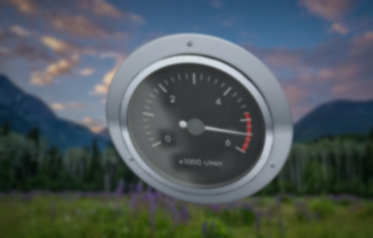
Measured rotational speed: 5400 rpm
